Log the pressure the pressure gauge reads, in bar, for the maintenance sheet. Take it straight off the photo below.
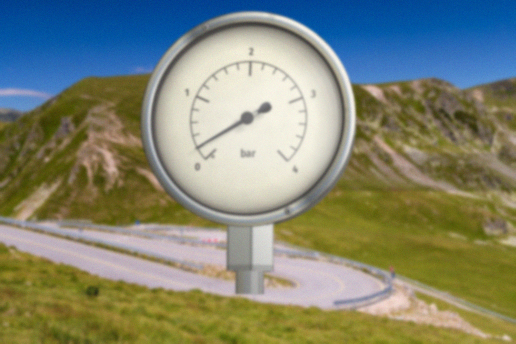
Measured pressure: 0.2 bar
